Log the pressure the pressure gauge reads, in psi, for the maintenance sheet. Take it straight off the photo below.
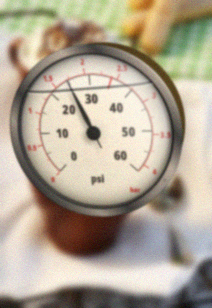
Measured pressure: 25 psi
